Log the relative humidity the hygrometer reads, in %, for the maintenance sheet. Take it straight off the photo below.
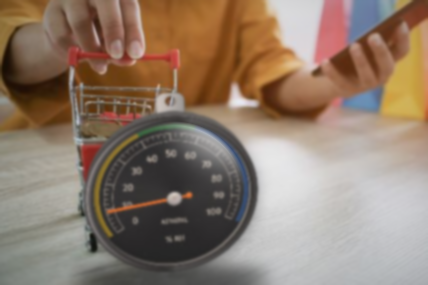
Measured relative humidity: 10 %
